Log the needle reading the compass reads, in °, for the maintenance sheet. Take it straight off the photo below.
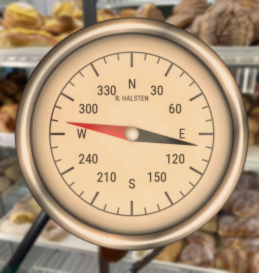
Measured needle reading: 280 °
